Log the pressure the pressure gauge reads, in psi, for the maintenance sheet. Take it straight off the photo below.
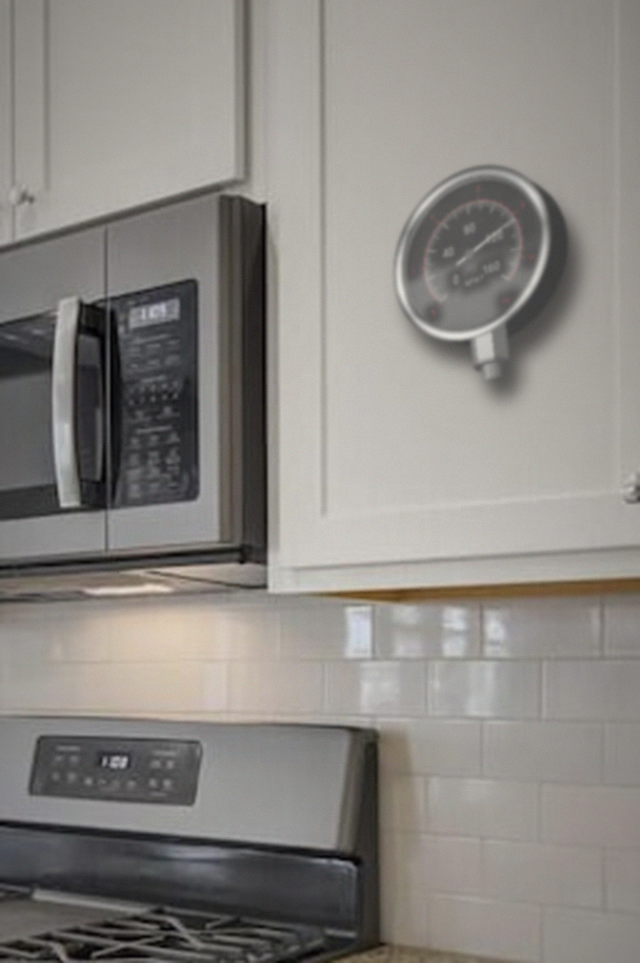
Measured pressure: 120 psi
